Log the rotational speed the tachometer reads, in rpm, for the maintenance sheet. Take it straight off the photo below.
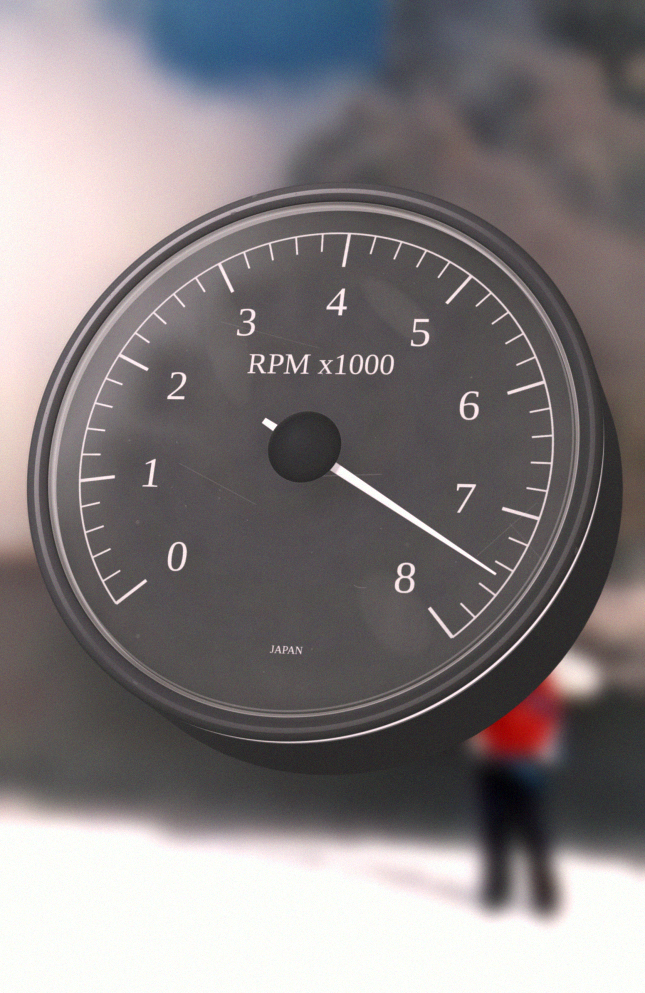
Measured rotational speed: 7500 rpm
